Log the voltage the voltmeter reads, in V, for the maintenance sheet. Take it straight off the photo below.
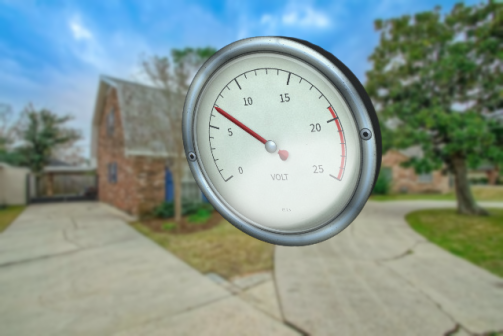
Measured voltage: 7 V
